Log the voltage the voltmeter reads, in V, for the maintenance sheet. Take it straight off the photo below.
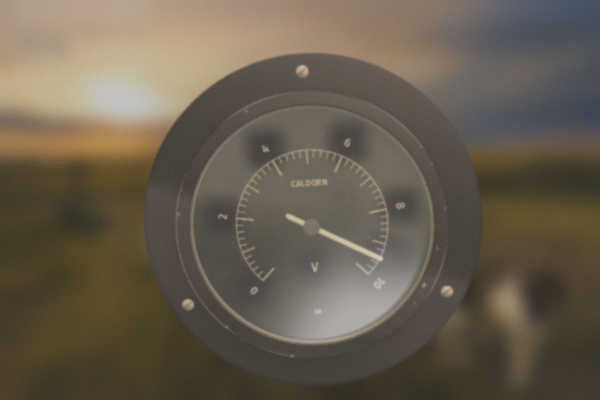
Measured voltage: 9.4 V
